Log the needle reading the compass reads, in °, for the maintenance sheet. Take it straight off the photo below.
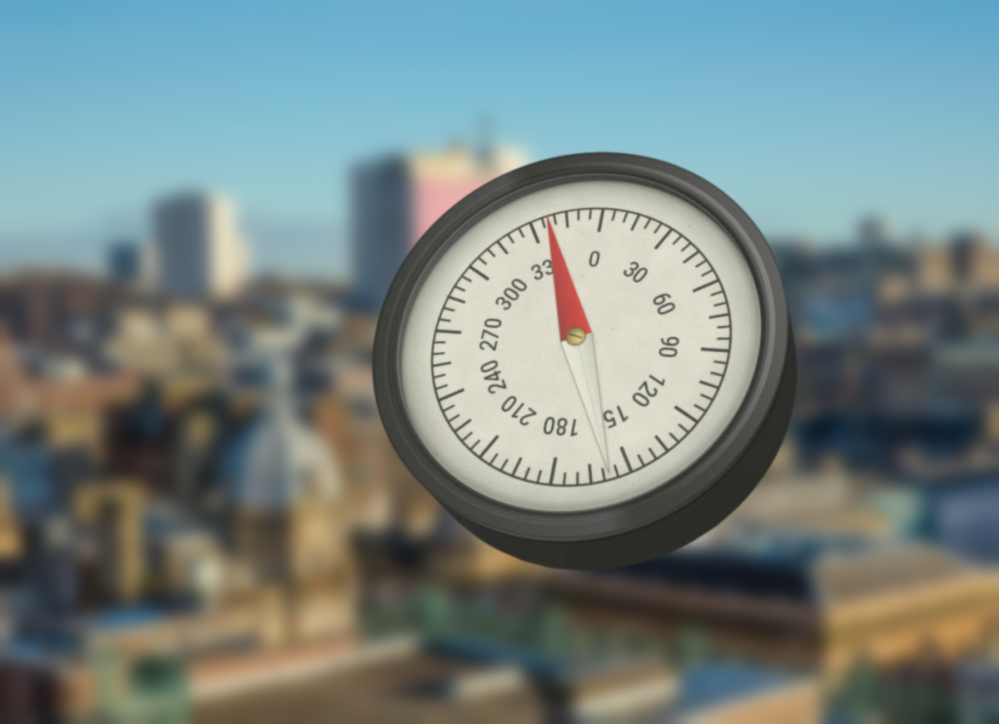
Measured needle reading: 337.5 °
